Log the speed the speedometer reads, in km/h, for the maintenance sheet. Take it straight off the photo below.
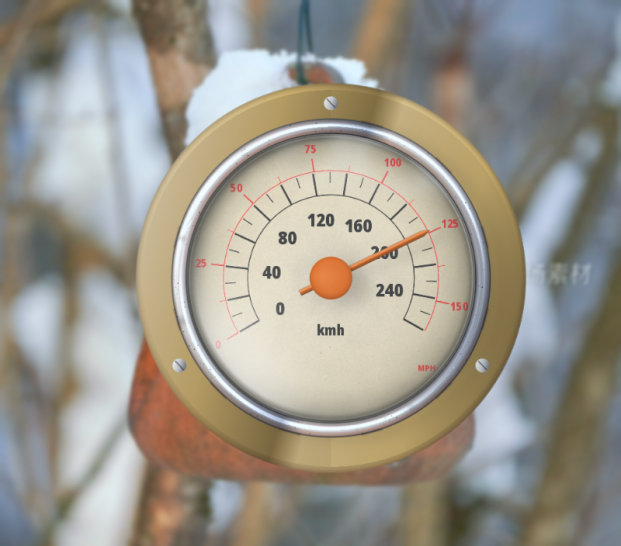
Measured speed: 200 km/h
